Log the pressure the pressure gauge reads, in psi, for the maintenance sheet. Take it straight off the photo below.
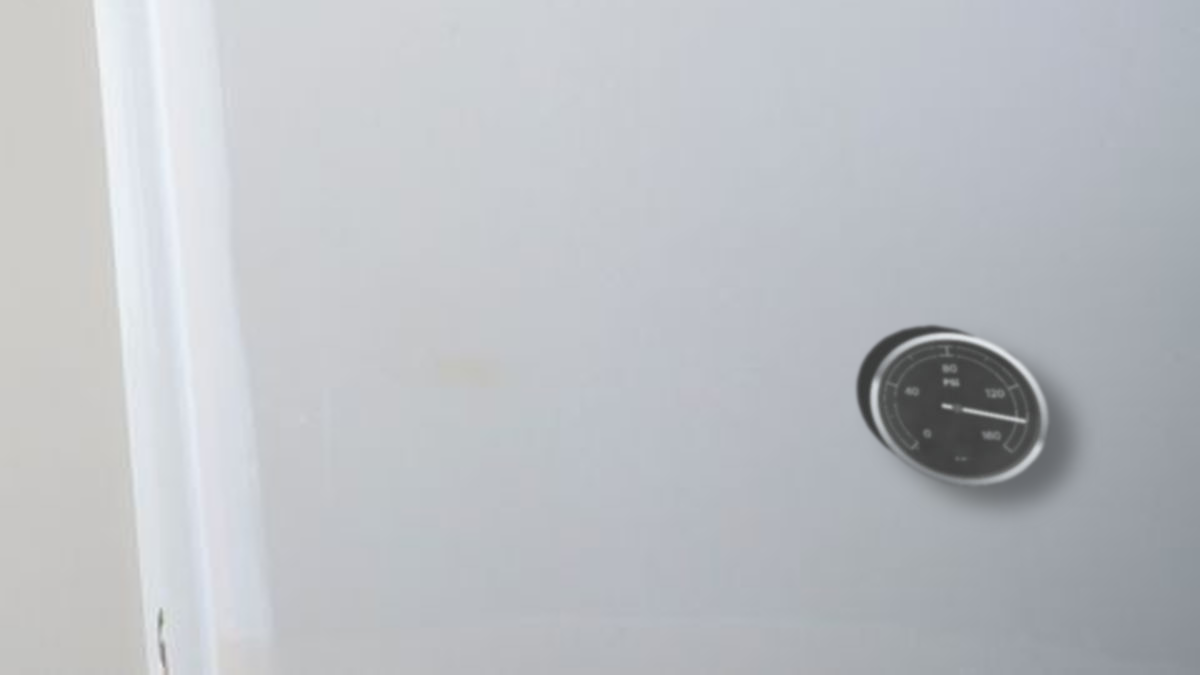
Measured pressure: 140 psi
